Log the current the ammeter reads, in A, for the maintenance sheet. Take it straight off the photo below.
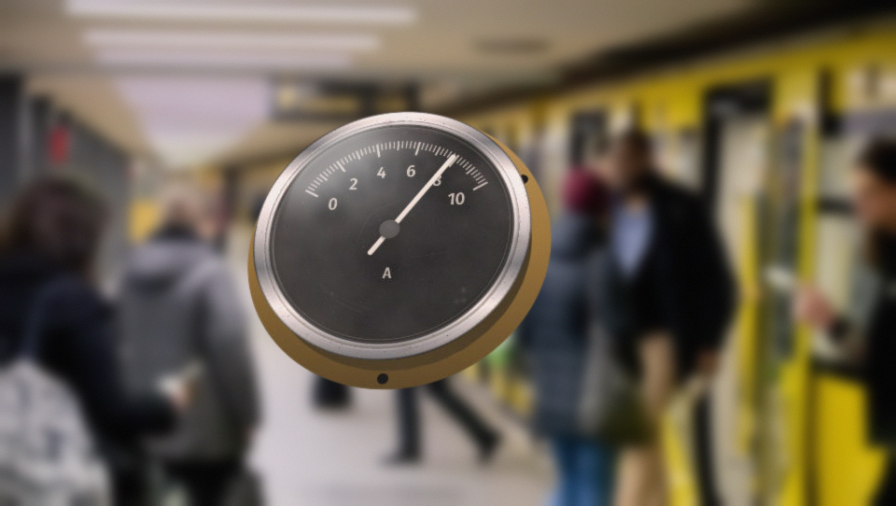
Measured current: 8 A
